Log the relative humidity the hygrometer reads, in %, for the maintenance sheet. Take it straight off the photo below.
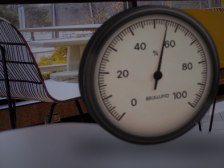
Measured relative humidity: 55 %
